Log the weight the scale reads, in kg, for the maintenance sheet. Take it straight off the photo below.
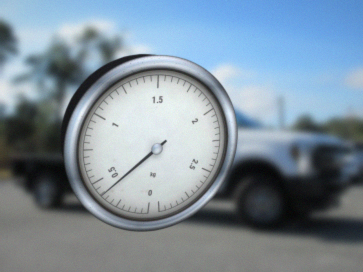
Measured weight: 0.4 kg
